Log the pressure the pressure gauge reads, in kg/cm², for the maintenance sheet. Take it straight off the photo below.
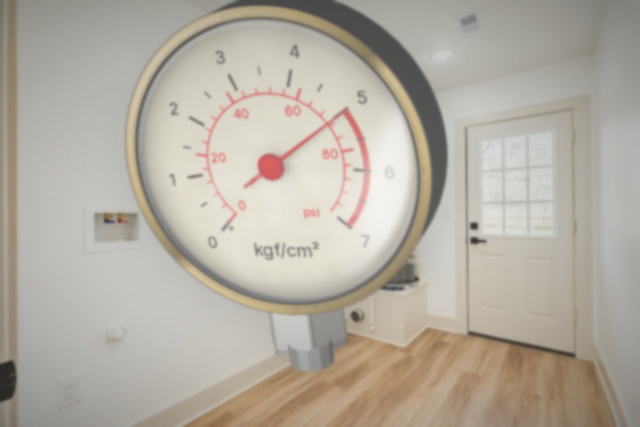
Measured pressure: 5 kg/cm²
